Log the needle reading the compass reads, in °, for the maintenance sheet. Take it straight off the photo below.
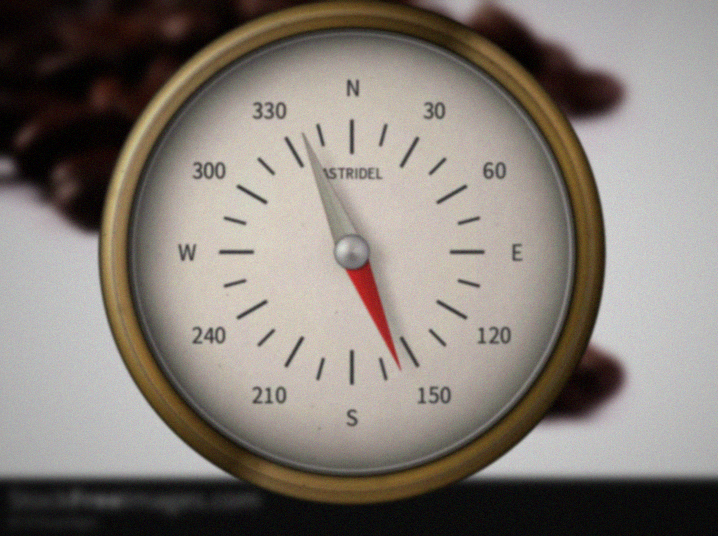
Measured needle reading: 157.5 °
